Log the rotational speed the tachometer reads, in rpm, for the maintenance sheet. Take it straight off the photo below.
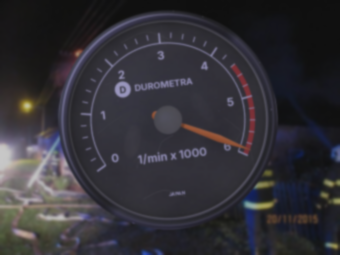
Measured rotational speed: 5900 rpm
